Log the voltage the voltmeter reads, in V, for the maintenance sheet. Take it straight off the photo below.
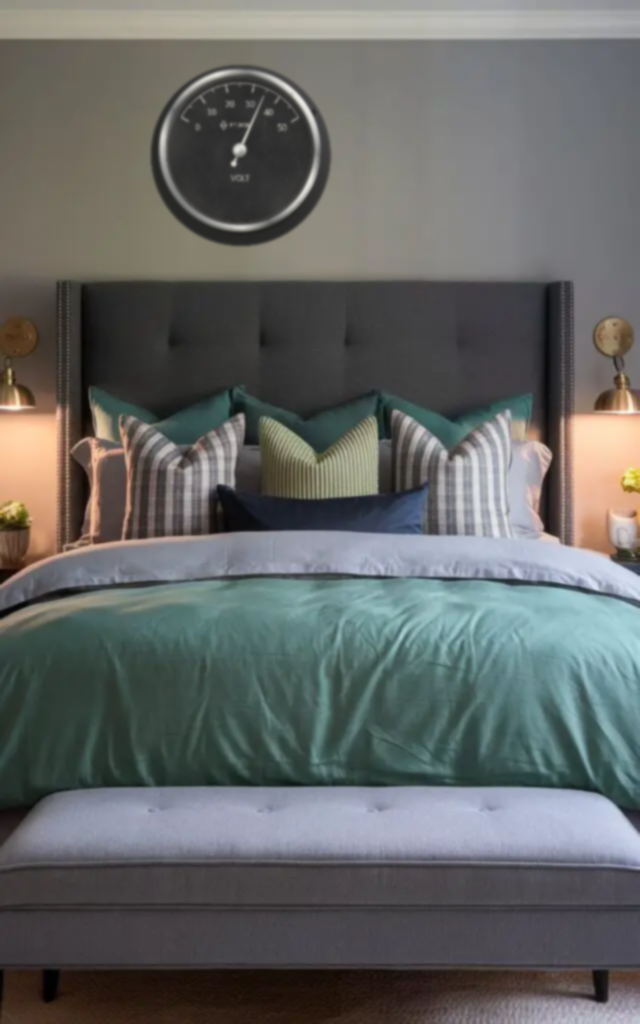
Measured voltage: 35 V
